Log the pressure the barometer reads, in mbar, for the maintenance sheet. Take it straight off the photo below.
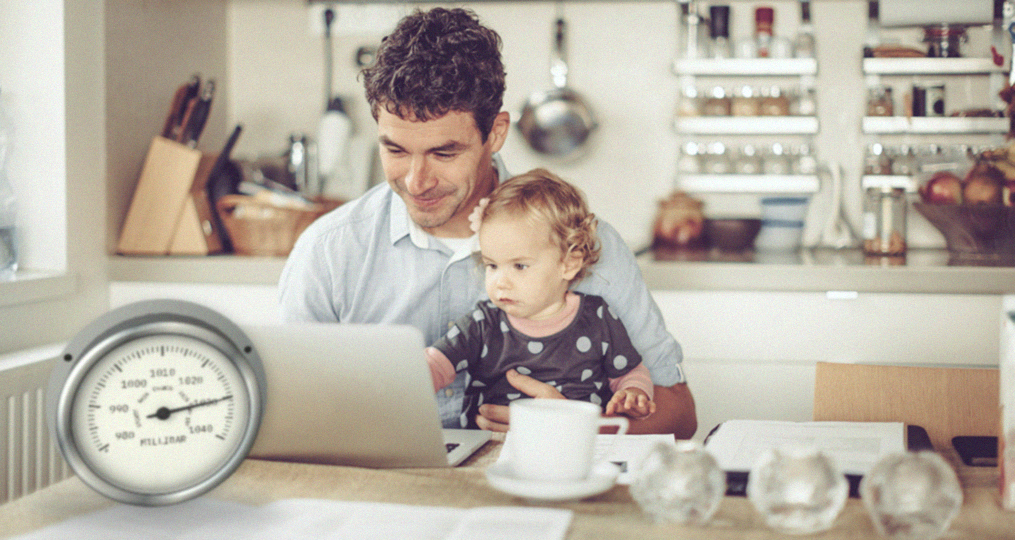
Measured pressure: 1030 mbar
